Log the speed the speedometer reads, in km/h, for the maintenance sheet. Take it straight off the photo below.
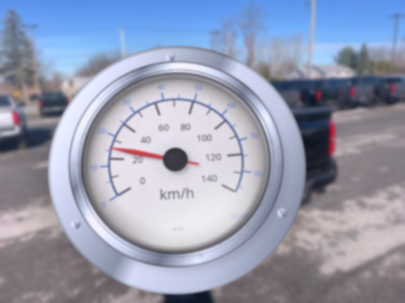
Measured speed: 25 km/h
